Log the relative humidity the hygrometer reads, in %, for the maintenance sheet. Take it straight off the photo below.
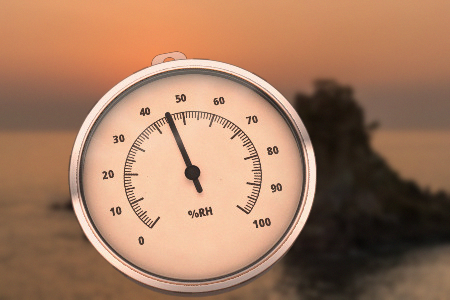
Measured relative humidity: 45 %
